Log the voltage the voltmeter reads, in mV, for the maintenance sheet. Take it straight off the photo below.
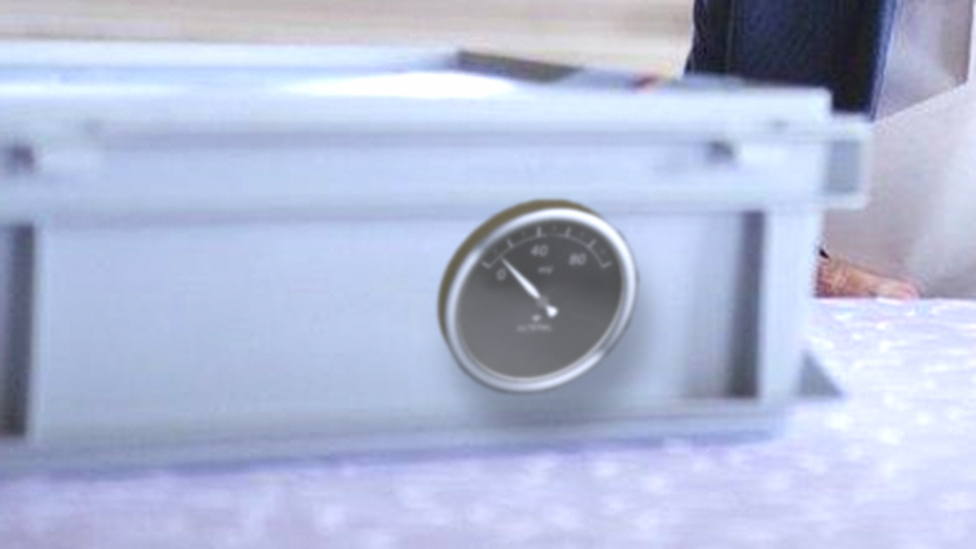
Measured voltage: 10 mV
